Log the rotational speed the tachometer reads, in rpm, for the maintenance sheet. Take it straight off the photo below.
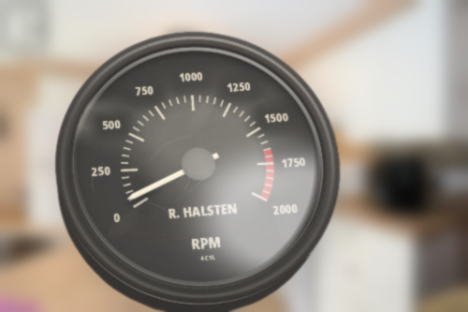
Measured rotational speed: 50 rpm
